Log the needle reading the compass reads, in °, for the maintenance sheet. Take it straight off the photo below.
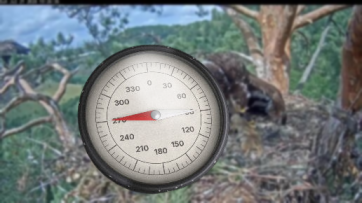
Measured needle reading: 270 °
